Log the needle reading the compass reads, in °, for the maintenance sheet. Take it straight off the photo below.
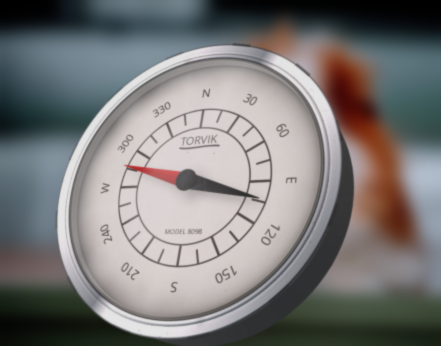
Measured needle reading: 285 °
